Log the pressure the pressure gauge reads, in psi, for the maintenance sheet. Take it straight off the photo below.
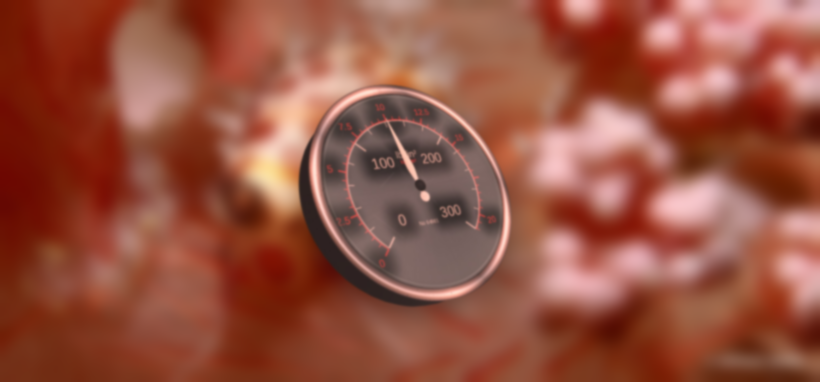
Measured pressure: 140 psi
